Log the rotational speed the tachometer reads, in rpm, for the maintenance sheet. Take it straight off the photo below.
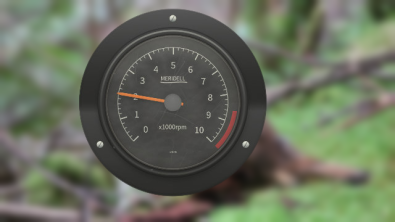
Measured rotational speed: 2000 rpm
